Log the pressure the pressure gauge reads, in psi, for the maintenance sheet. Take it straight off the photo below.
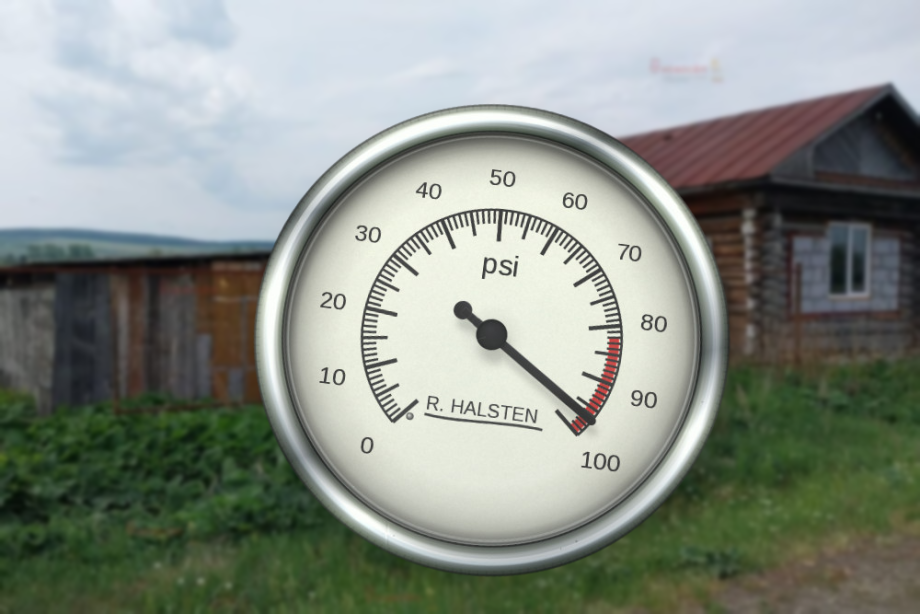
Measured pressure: 97 psi
